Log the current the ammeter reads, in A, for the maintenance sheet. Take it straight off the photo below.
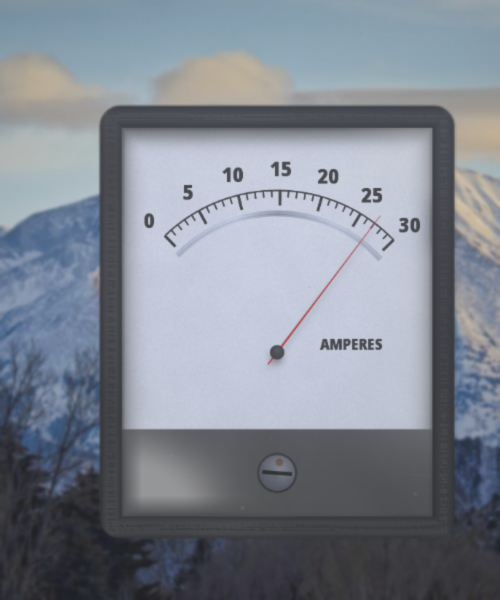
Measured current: 27 A
